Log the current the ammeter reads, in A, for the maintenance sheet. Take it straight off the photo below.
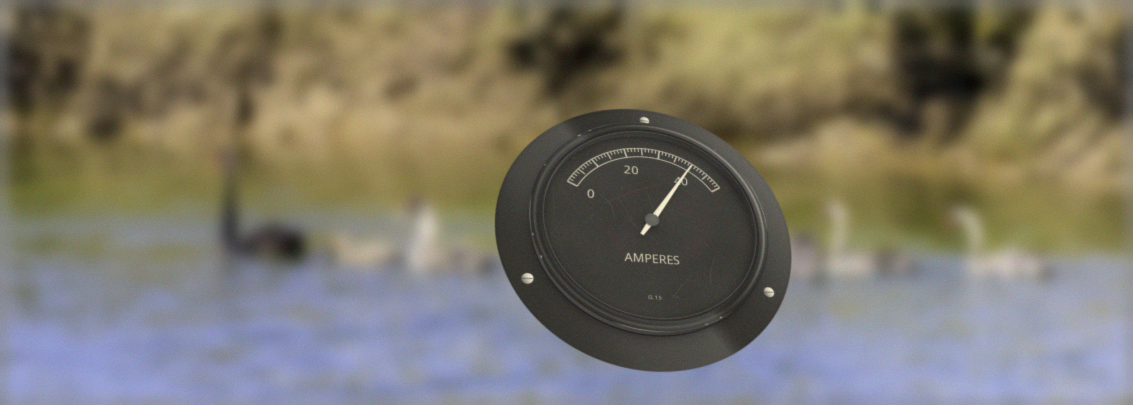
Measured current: 40 A
